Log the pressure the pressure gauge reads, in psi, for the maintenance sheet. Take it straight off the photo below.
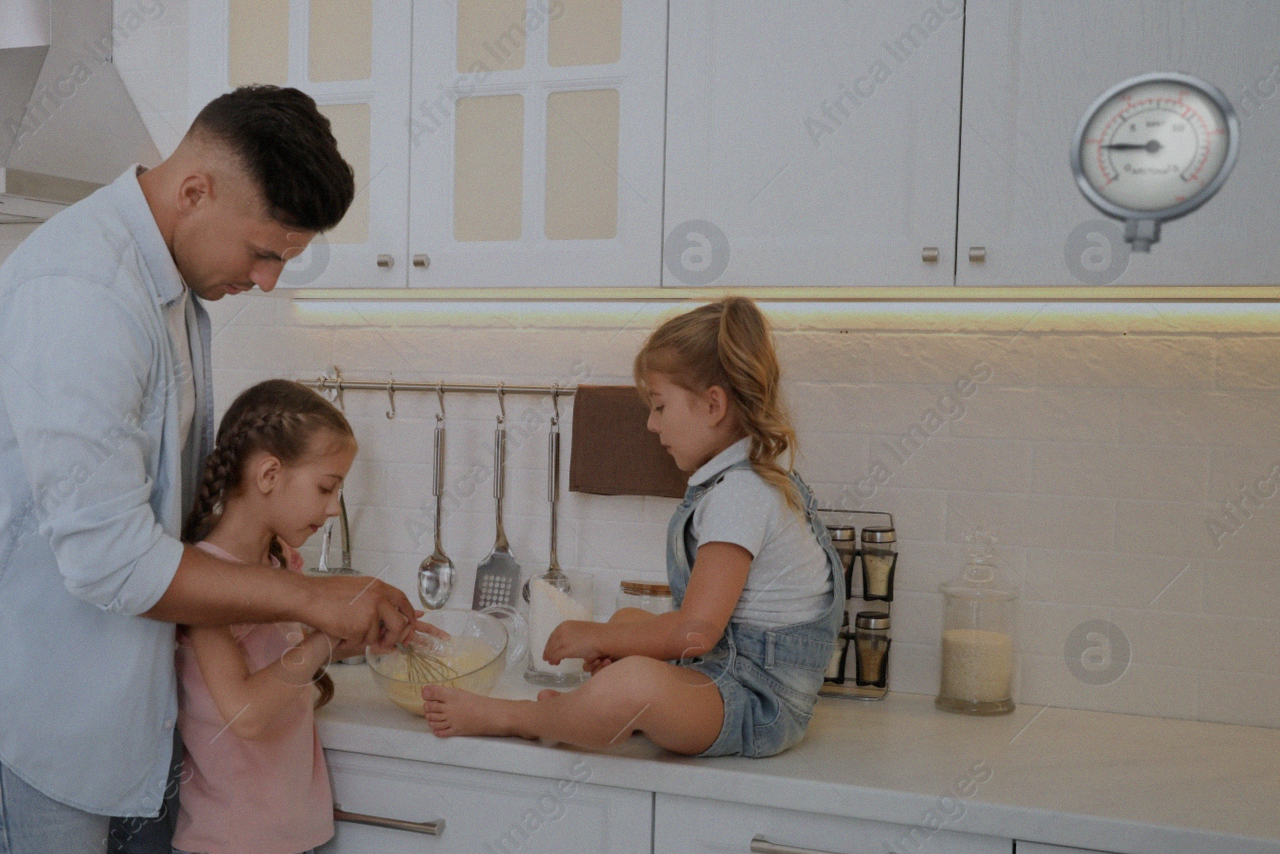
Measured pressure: 2.5 psi
